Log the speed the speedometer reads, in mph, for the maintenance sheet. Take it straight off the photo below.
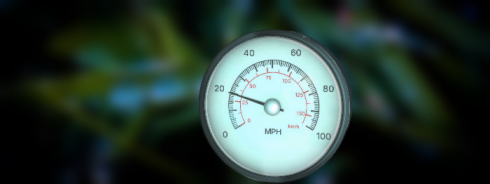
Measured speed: 20 mph
